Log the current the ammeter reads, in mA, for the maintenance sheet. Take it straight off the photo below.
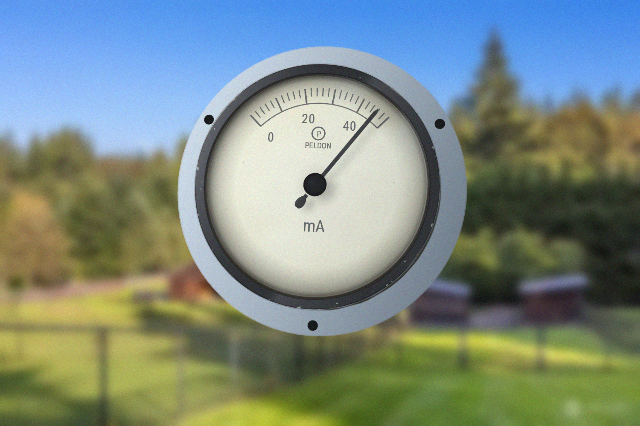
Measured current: 46 mA
